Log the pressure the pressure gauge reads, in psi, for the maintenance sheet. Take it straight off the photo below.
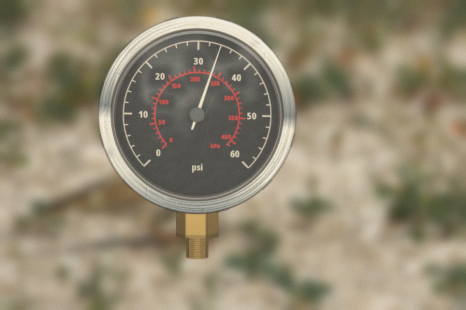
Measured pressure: 34 psi
